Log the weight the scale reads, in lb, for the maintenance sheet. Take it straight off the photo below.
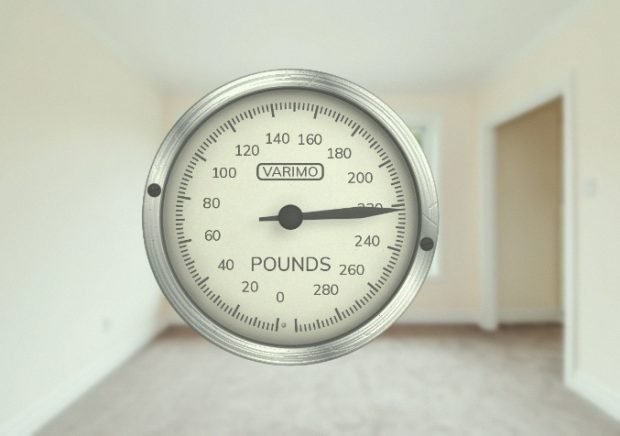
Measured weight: 222 lb
